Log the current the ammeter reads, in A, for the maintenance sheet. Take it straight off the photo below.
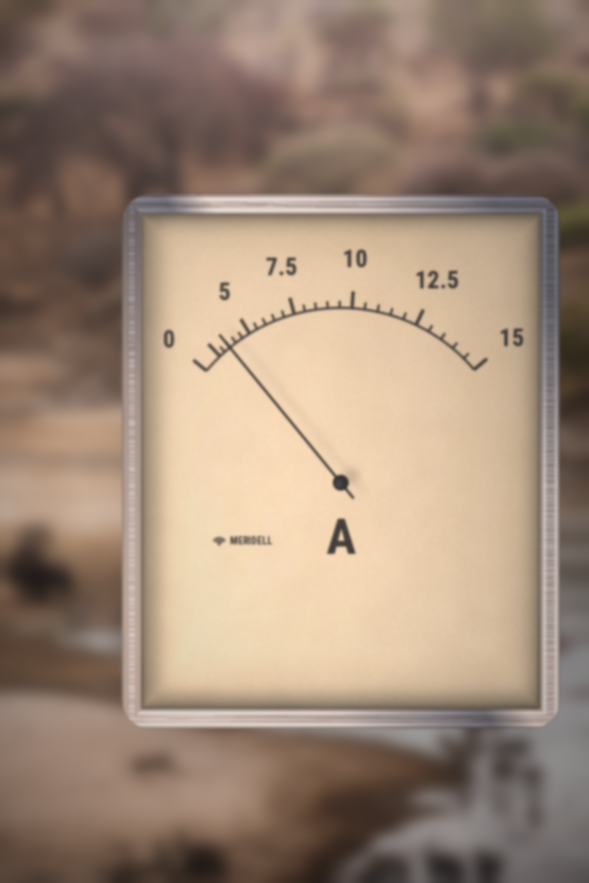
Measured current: 3.5 A
